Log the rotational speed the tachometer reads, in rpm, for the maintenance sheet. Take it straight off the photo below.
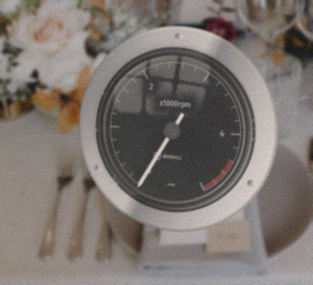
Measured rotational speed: 0 rpm
